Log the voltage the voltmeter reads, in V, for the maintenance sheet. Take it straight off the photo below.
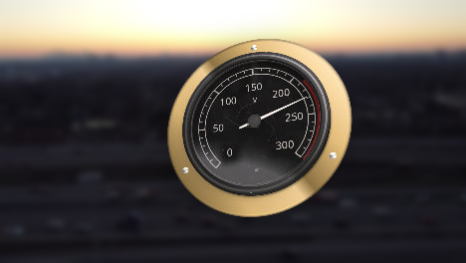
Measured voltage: 230 V
